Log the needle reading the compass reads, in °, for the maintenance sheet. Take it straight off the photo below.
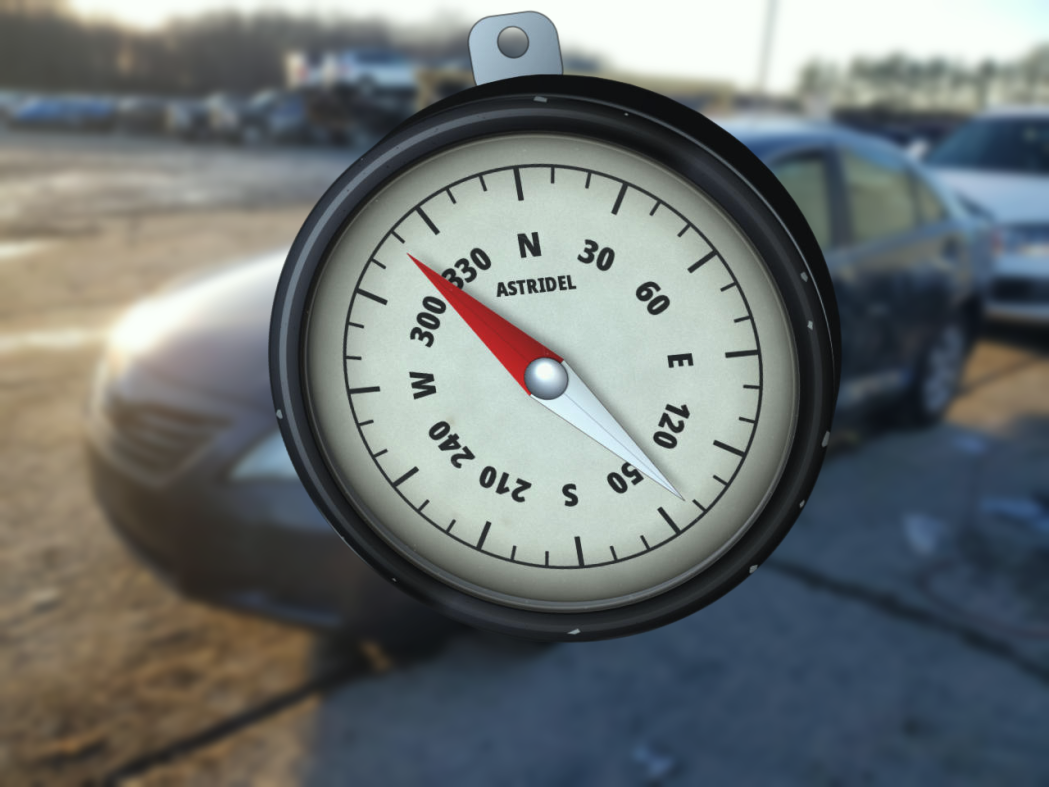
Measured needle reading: 320 °
